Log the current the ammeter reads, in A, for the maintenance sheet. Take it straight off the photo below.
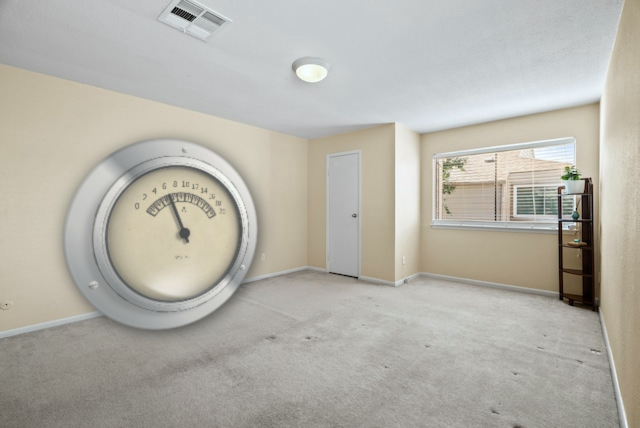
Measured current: 6 A
